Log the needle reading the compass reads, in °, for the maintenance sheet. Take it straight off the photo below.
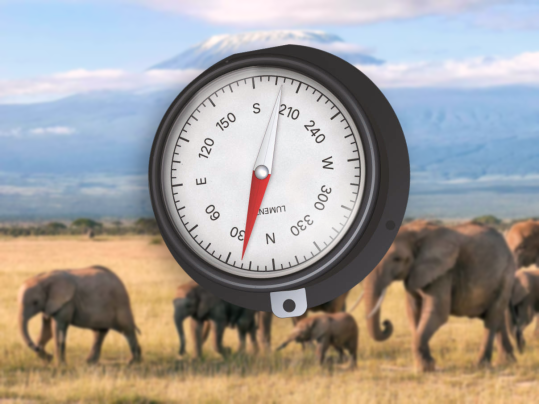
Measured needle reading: 20 °
